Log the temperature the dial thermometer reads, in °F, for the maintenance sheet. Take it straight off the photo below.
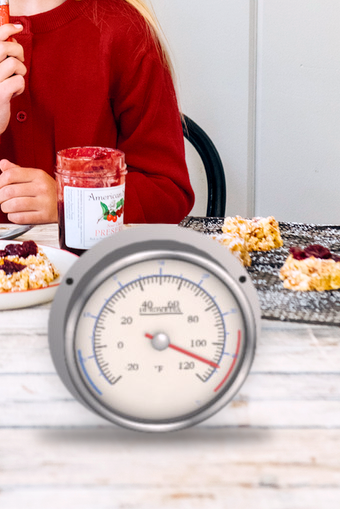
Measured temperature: 110 °F
